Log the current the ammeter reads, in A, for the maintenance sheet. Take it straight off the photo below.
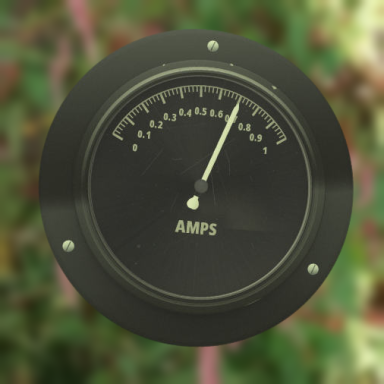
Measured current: 0.7 A
